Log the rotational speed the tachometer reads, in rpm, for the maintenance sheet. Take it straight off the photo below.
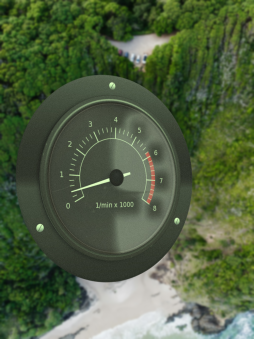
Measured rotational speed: 400 rpm
